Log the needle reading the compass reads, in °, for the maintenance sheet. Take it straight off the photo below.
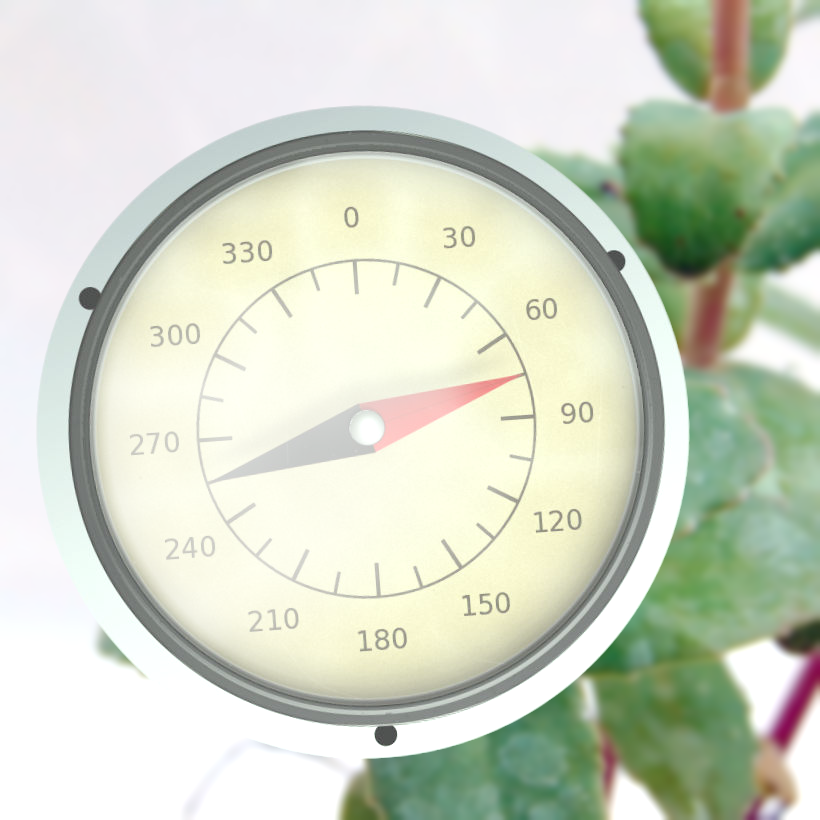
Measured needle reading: 75 °
